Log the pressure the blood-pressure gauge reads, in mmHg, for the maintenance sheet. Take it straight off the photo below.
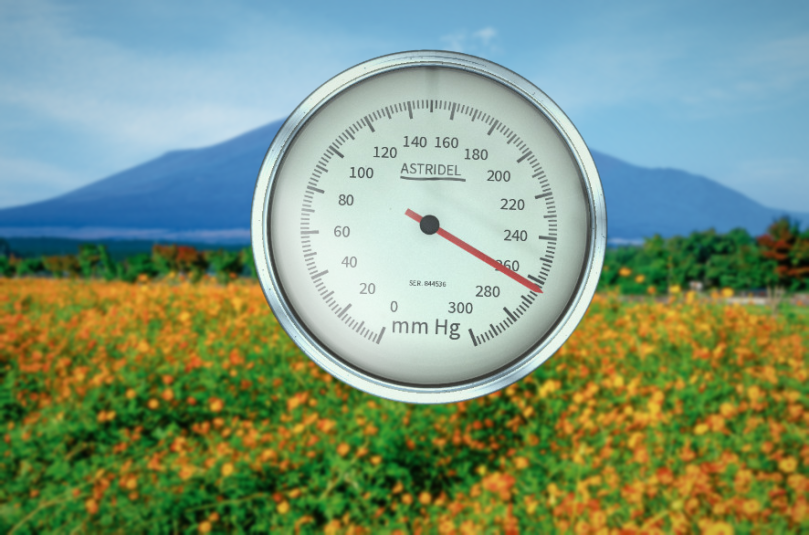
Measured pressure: 264 mmHg
